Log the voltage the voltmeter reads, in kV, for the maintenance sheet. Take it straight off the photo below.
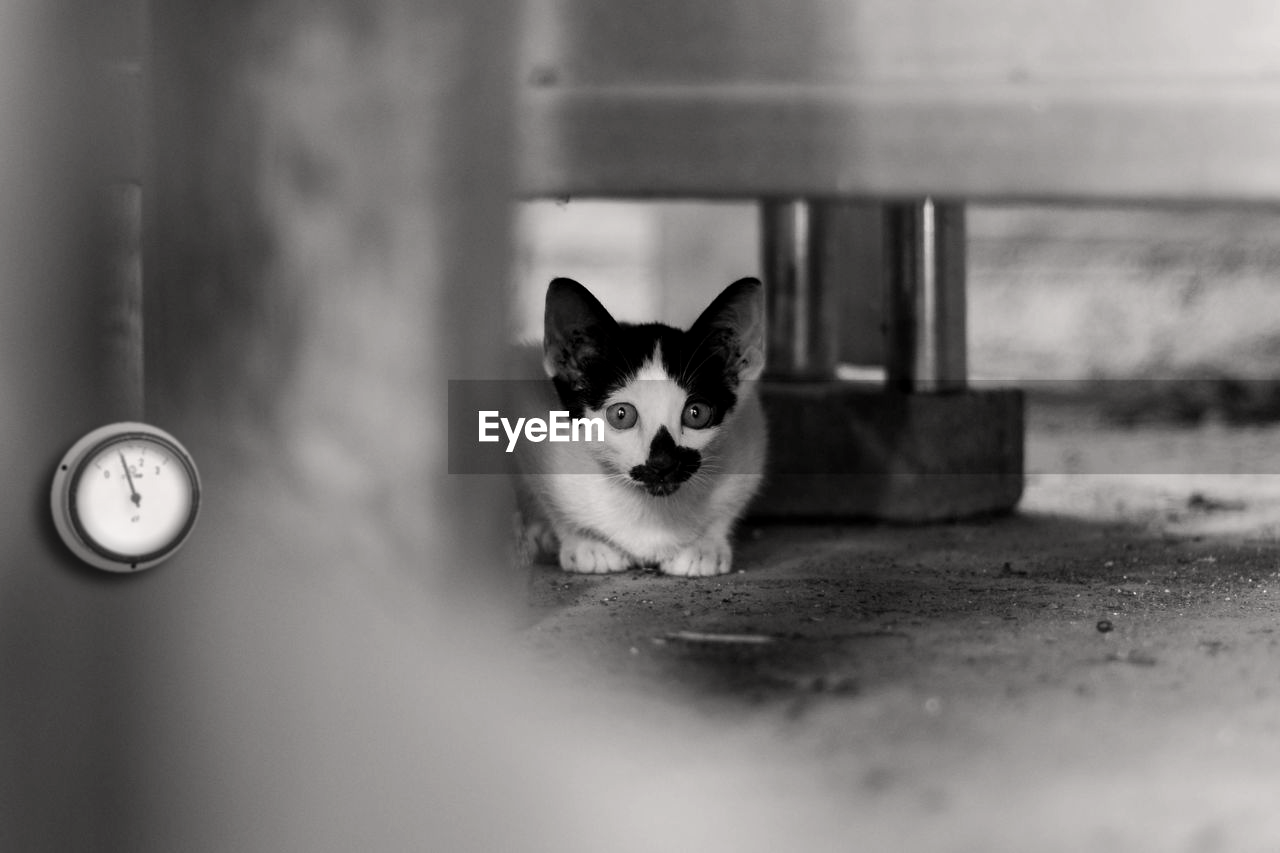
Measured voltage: 1 kV
